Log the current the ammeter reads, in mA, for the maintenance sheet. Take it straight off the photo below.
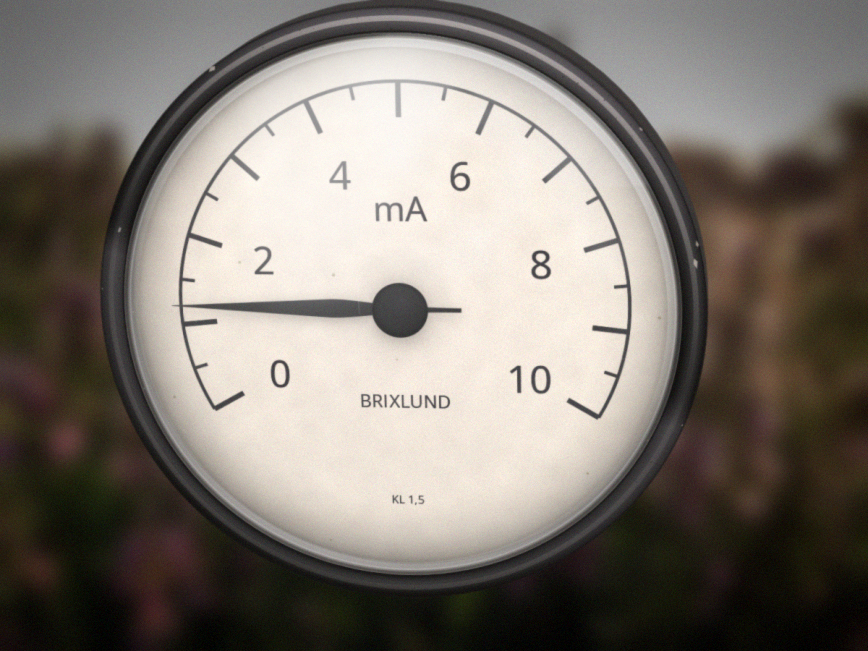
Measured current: 1.25 mA
